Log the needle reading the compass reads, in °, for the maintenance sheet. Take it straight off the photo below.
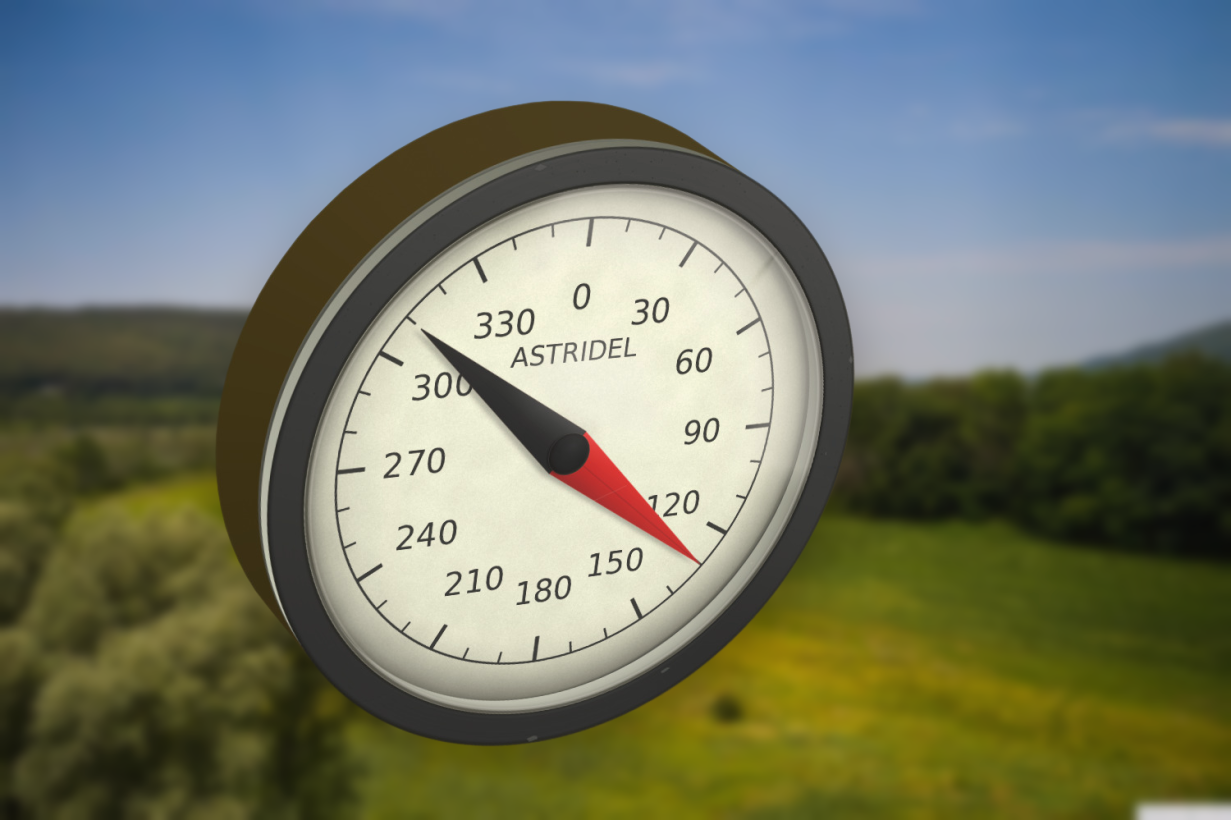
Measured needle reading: 130 °
